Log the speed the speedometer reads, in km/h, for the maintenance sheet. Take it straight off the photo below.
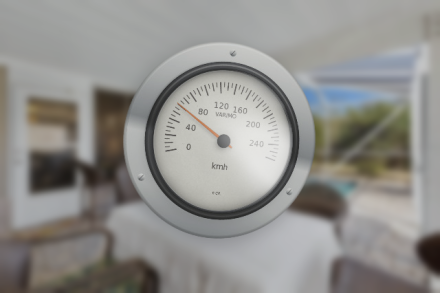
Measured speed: 60 km/h
